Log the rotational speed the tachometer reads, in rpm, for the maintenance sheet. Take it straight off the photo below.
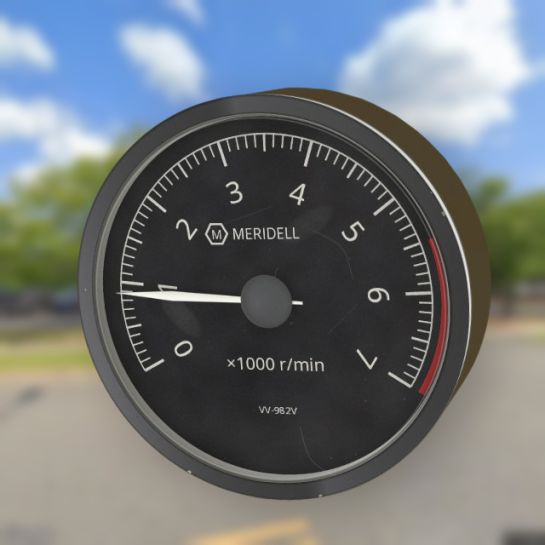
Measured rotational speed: 900 rpm
